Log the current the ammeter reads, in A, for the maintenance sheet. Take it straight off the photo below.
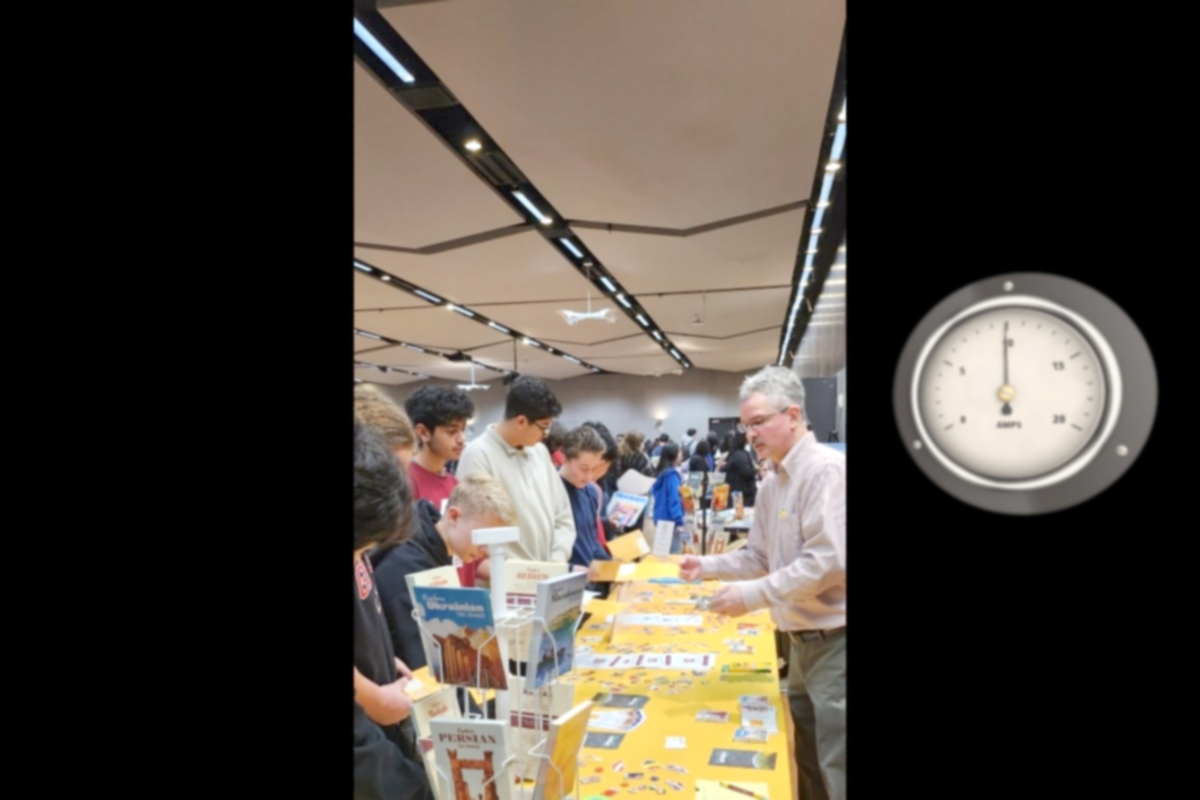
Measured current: 10 A
